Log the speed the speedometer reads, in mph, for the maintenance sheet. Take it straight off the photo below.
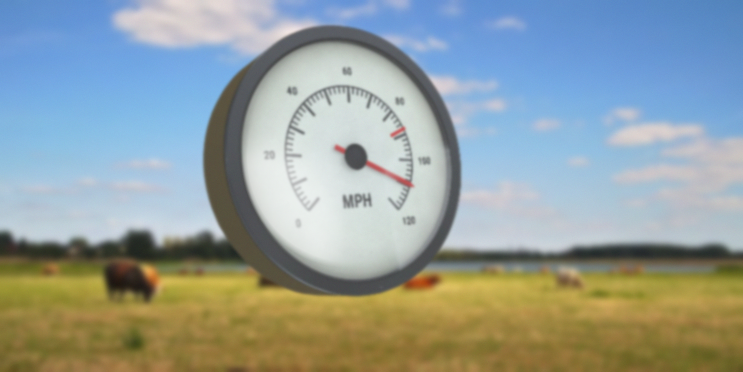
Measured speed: 110 mph
